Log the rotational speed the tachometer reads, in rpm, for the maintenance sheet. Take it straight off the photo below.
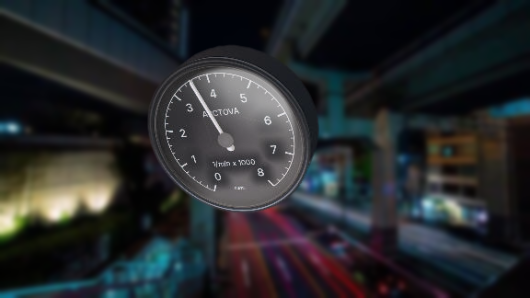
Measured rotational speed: 3600 rpm
